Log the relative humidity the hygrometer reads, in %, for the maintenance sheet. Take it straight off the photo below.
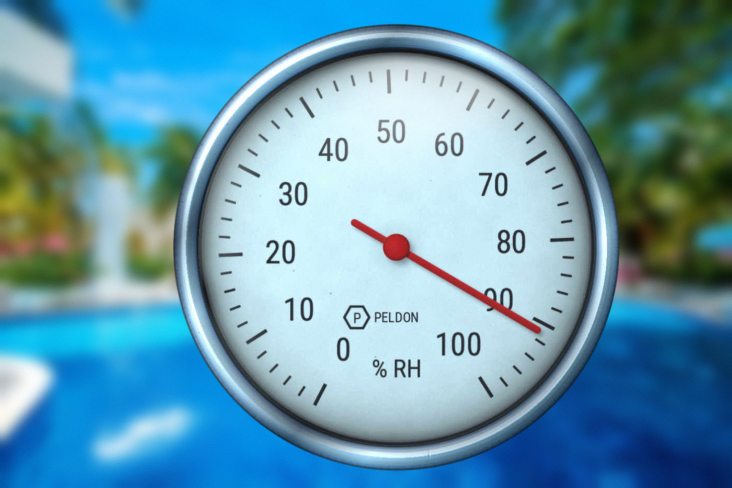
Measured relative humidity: 91 %
